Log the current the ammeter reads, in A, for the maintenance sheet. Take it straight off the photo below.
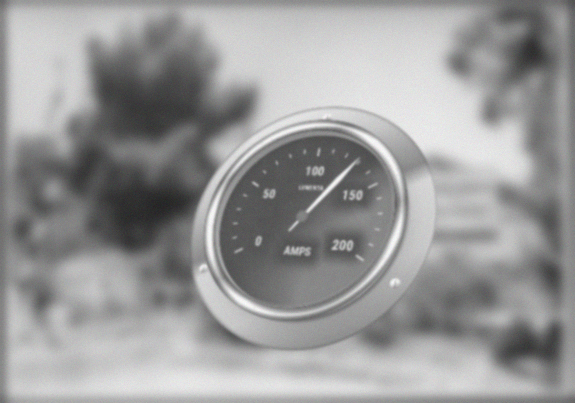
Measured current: 130 A
